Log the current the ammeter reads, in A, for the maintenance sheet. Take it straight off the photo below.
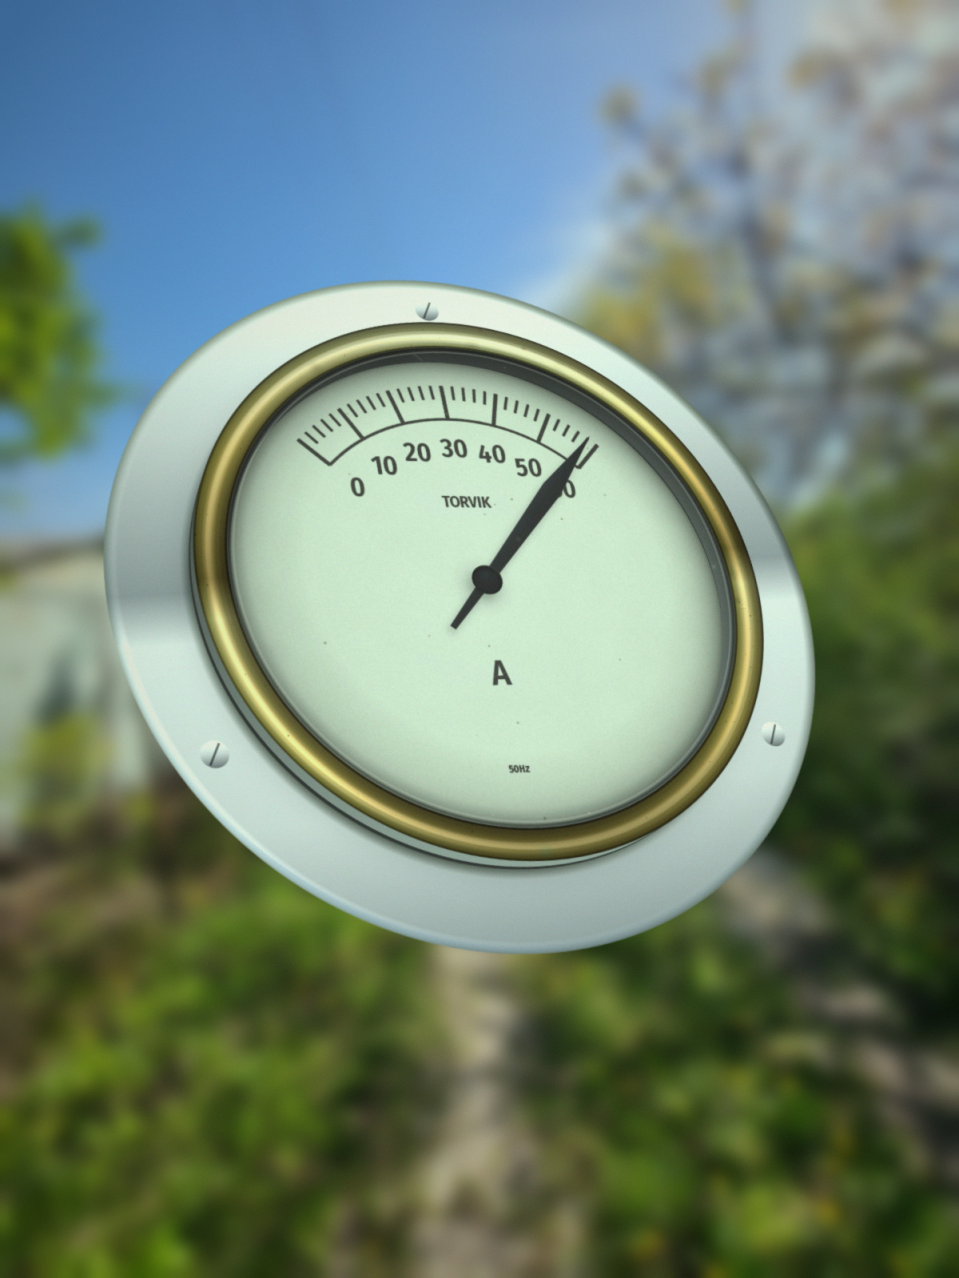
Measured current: 58 A
